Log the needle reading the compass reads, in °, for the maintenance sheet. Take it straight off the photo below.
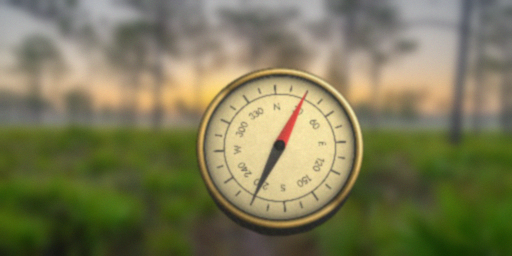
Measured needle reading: 30 °
